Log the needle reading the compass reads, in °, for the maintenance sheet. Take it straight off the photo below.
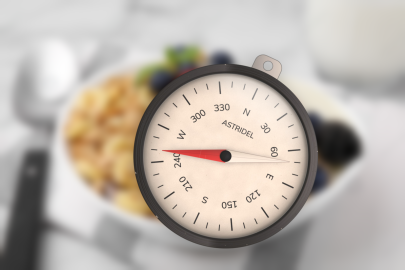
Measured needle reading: 250 °
